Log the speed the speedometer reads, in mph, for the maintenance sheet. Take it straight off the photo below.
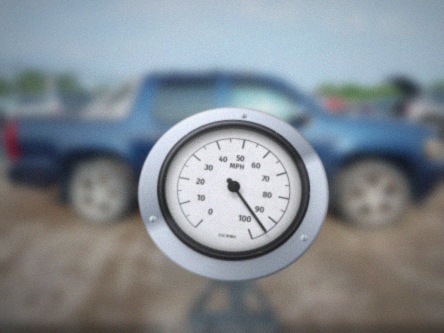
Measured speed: 95 mph
